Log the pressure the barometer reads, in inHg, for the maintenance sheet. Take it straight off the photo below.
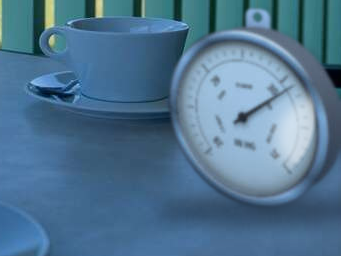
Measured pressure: 30.1 inHg
